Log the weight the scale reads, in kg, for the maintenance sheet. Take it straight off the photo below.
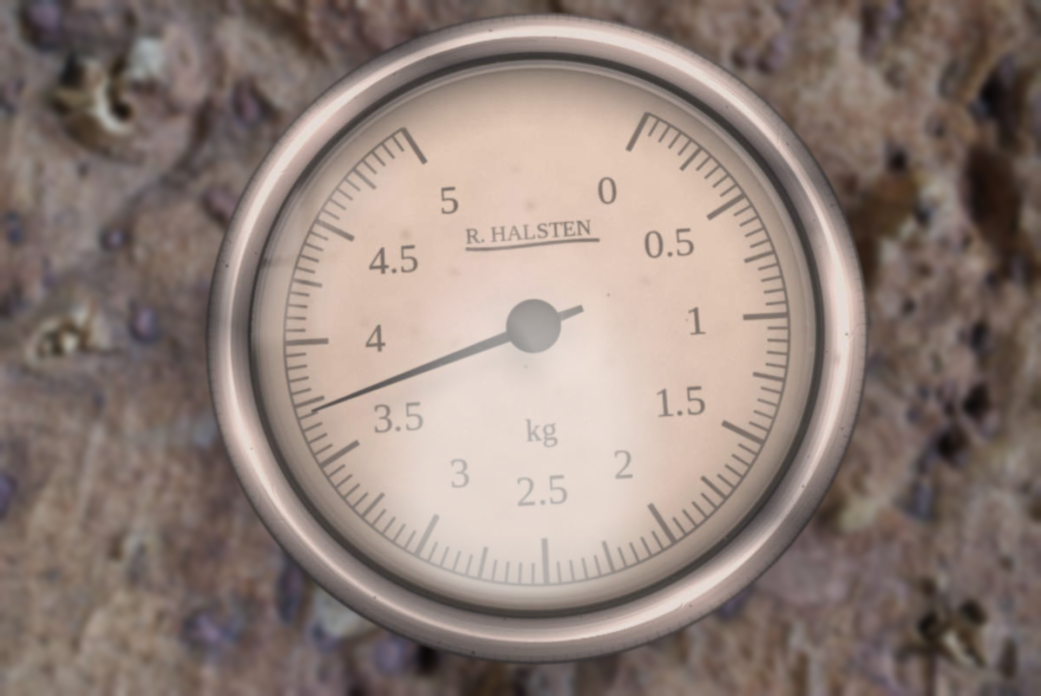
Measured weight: 3.7 kg
